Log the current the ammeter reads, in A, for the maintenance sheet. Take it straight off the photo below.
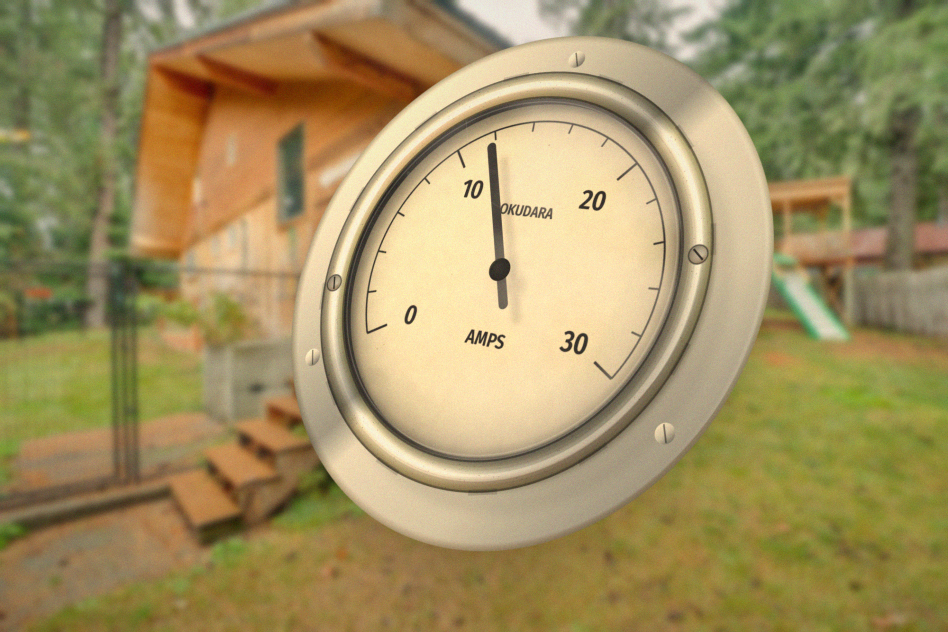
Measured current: 12 A
